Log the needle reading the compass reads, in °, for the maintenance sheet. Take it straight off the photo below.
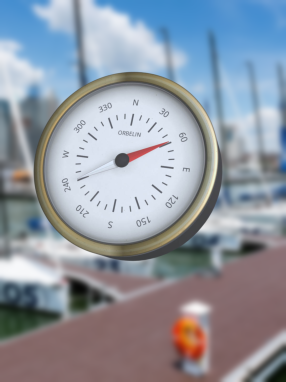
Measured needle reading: 60 °
